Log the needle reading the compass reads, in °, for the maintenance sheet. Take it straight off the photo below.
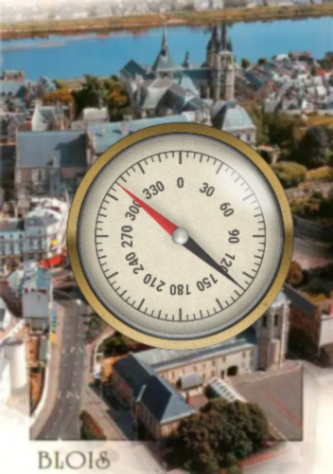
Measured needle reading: 310 °
